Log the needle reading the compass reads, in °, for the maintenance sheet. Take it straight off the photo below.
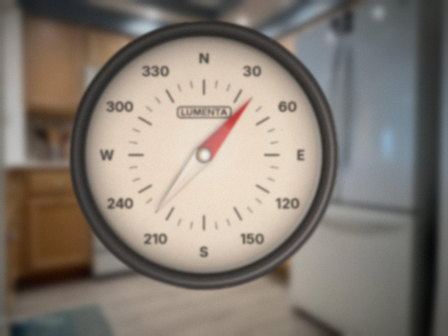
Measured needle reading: 40 °
